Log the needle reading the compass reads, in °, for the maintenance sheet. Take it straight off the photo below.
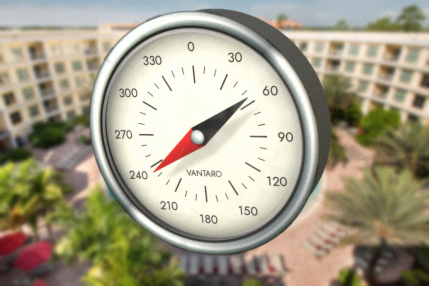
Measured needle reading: 235 °
